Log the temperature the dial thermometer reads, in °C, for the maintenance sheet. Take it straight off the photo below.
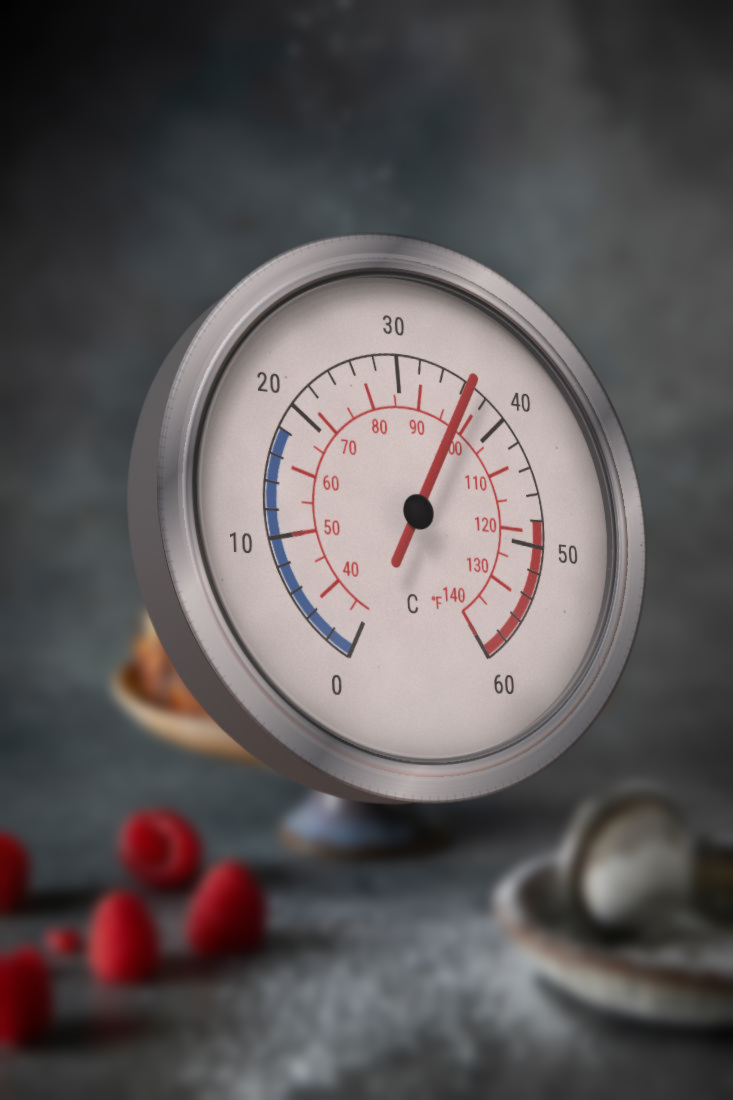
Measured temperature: 36 °C
